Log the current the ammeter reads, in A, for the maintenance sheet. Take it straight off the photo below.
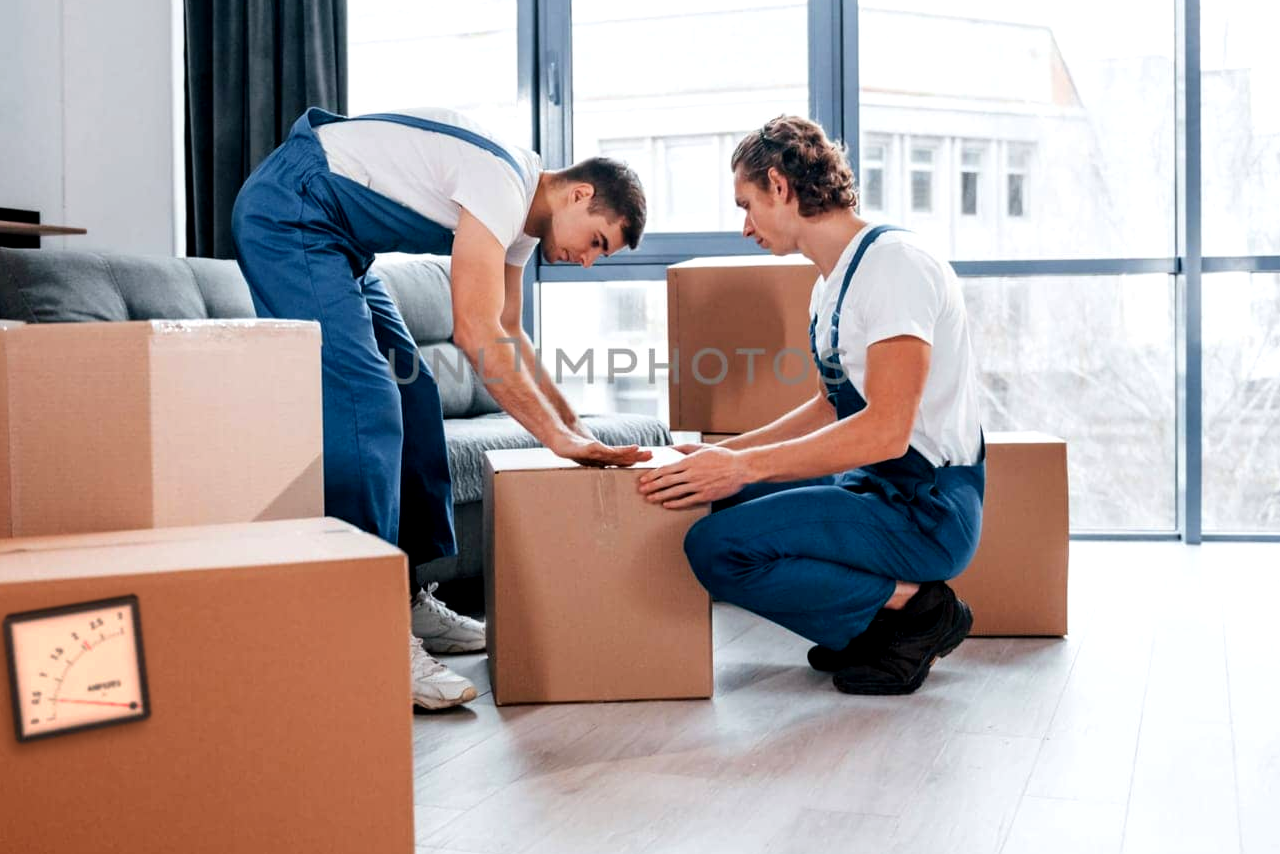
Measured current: 0.5 A
